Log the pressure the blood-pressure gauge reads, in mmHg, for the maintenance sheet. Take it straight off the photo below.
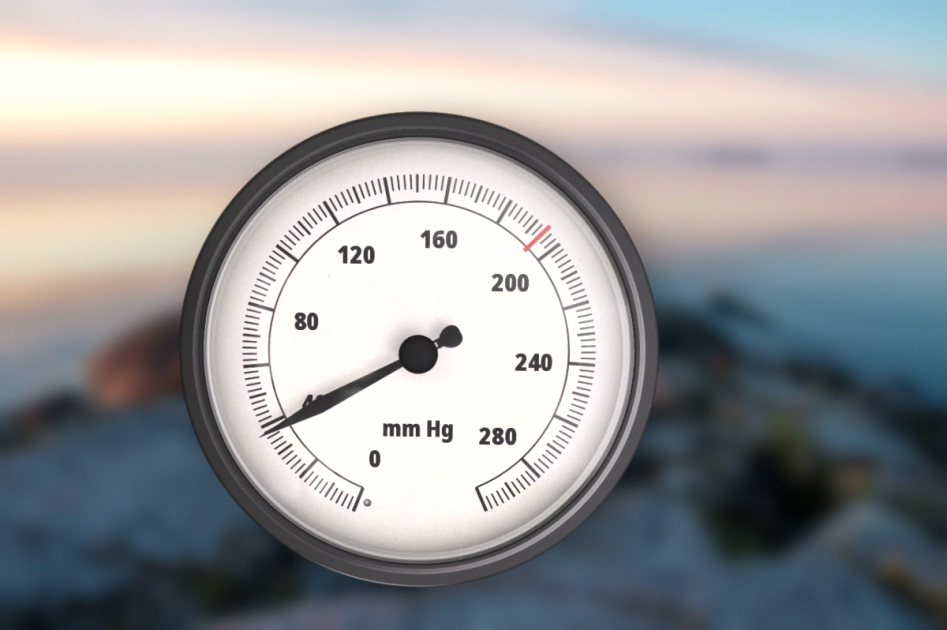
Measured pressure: 38 mmHg
